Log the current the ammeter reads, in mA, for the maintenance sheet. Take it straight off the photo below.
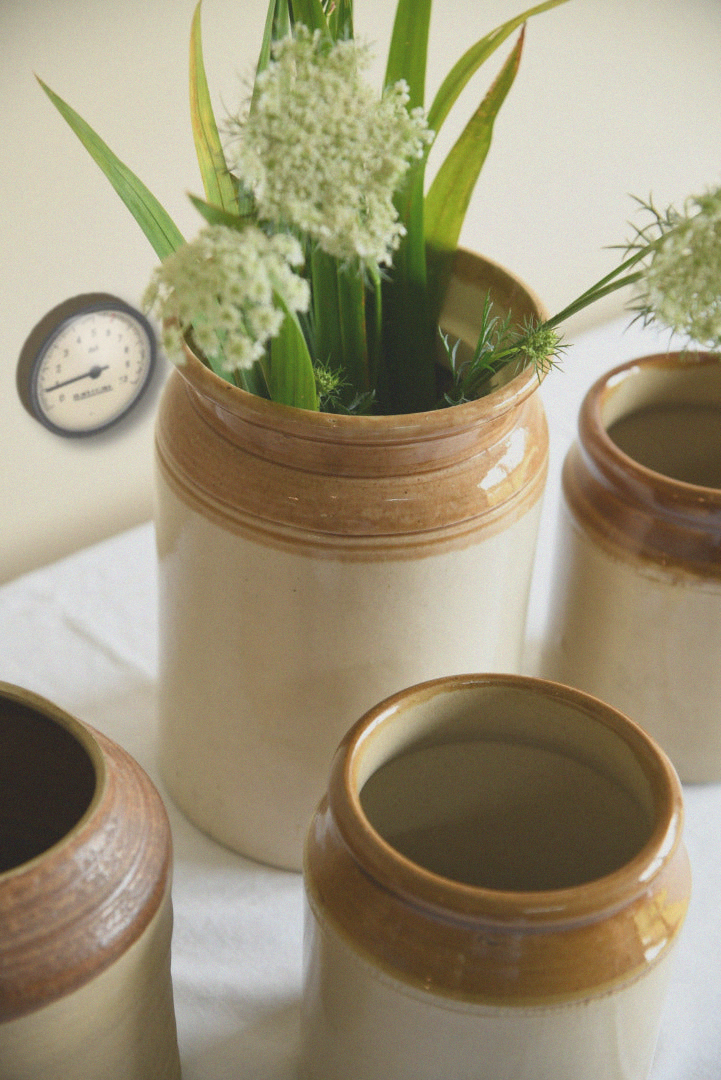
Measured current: 1 mA
